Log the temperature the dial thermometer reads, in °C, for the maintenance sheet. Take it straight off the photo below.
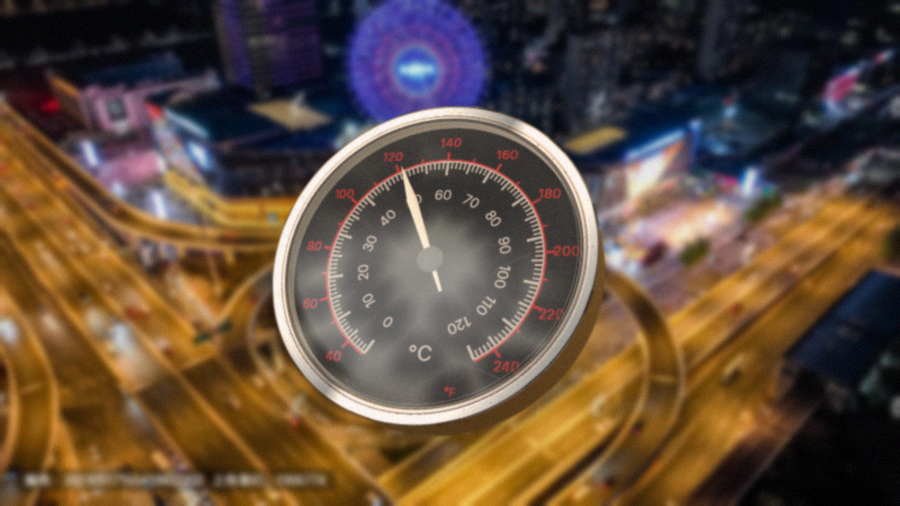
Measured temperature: 50 °C
